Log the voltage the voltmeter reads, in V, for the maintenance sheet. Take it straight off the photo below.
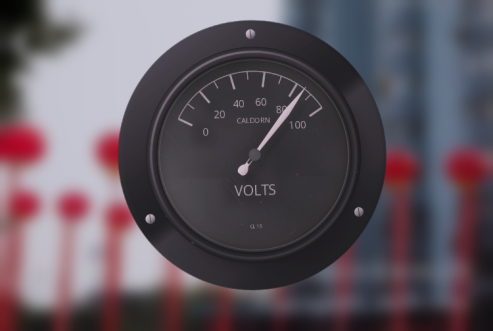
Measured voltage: 85 V
